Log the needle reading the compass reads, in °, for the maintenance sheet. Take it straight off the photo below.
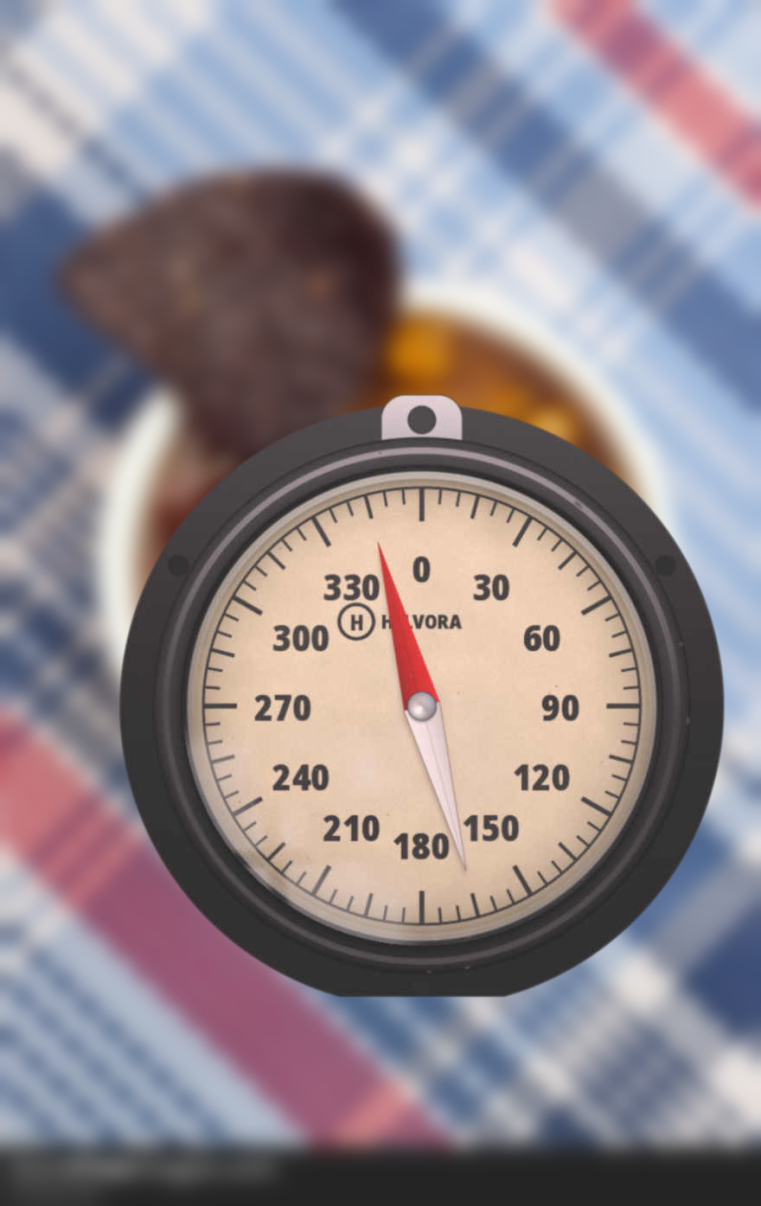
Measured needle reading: 345 °
